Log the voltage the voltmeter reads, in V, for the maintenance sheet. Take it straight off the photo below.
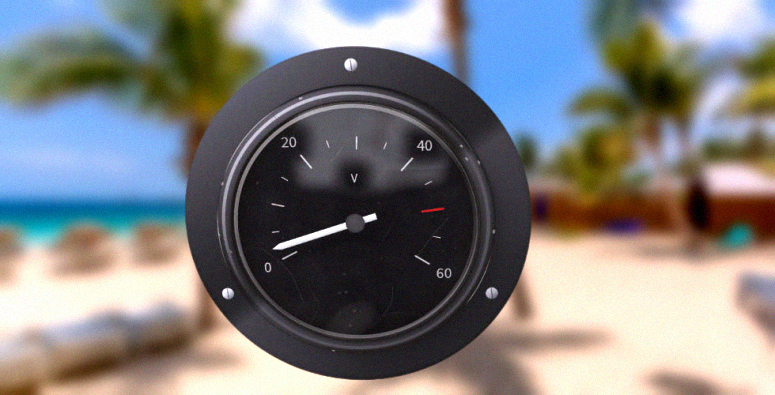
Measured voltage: 2.5 V
